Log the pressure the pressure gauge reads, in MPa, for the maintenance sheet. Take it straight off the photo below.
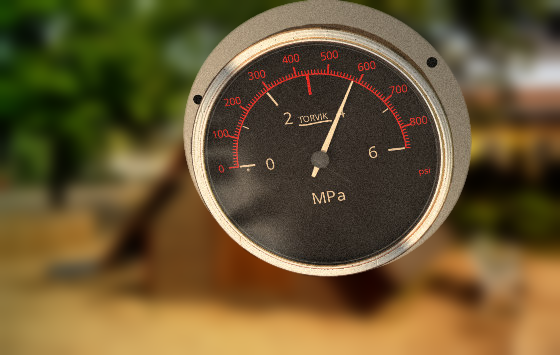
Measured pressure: 4 MPa
